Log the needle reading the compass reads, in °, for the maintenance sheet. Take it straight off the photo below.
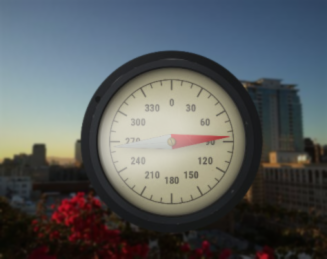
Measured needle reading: 85 °
